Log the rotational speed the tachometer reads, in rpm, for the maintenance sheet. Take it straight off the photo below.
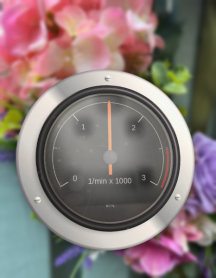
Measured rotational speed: 1500 rpm
